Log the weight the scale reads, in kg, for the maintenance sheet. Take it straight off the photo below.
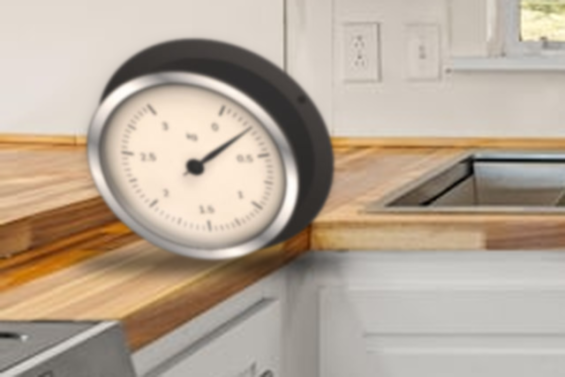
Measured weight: 0.25 kg
